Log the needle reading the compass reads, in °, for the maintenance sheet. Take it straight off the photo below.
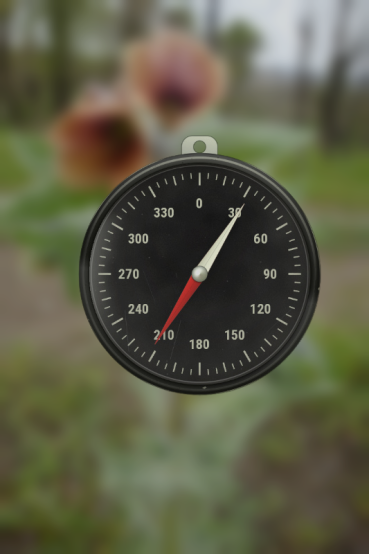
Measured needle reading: 212.5 °
